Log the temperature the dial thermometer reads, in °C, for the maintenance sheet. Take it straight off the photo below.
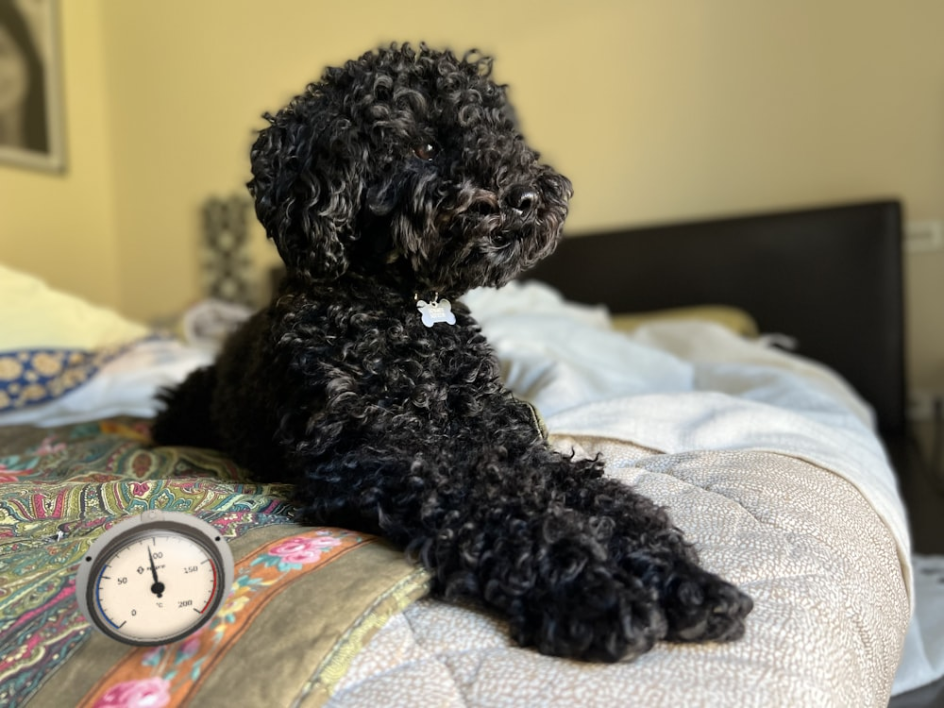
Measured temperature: 95 °C
